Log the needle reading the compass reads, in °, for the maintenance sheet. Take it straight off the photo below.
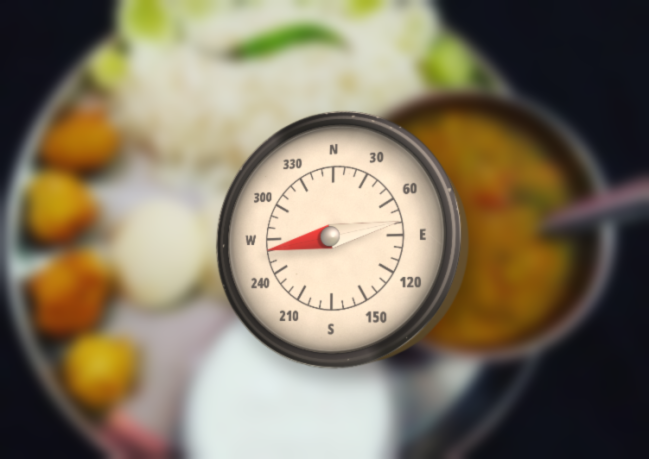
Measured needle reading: 260 °
